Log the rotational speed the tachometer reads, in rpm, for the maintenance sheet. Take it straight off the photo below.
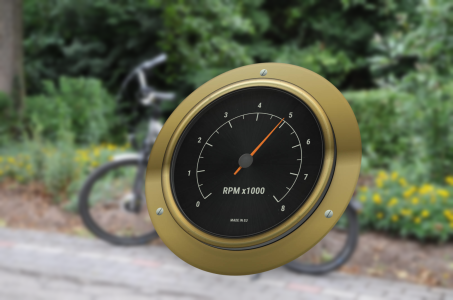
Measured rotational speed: 5000 rpm
